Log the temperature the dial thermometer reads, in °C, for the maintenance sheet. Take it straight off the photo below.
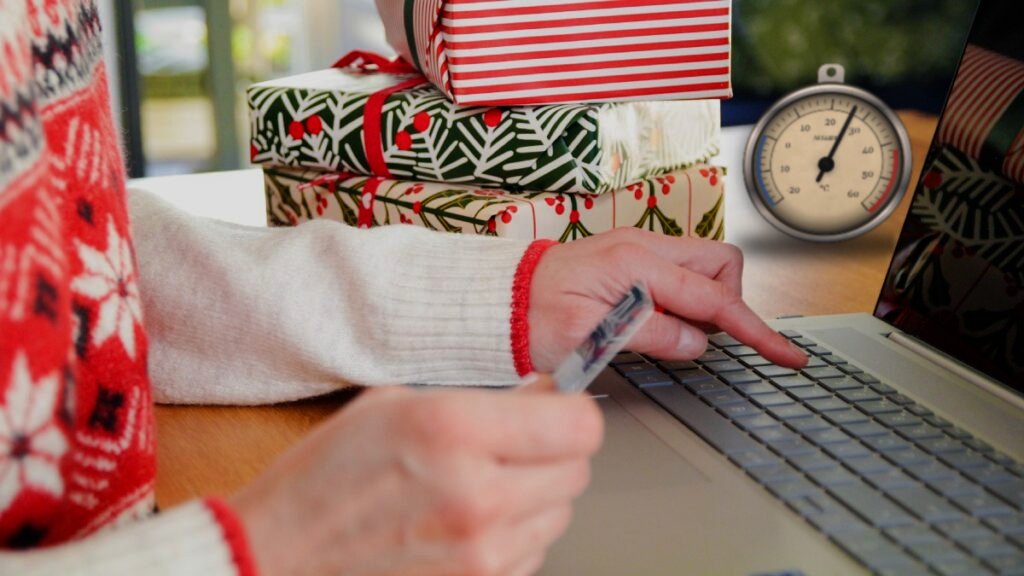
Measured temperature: 26 °C
